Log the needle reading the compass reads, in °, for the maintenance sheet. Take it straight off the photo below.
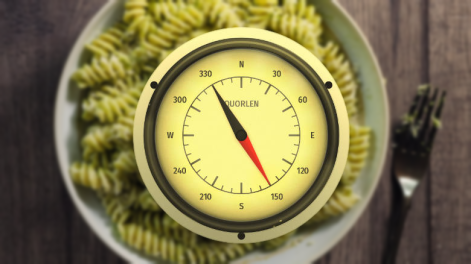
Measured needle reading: 150 °
